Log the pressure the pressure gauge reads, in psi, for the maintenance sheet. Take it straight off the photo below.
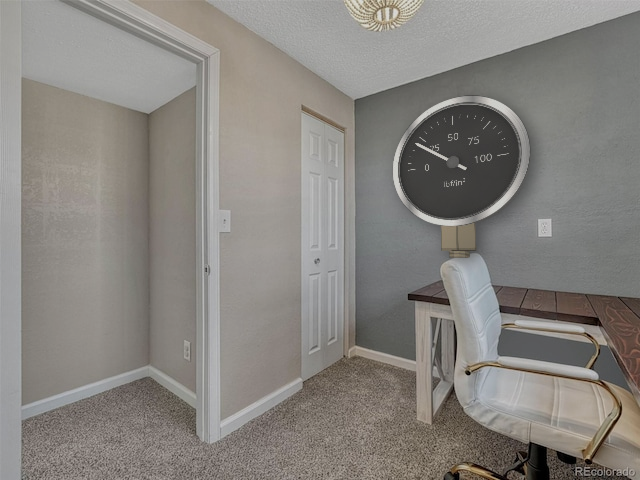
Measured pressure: 20 psi
